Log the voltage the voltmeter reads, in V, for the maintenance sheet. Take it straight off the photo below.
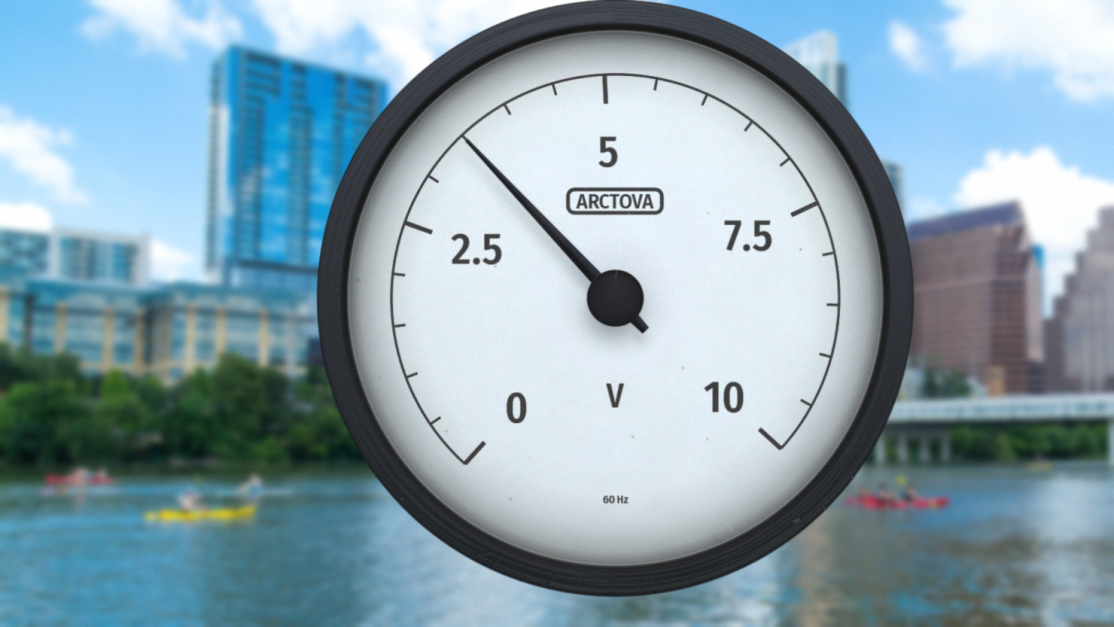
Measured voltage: 3.5 V
